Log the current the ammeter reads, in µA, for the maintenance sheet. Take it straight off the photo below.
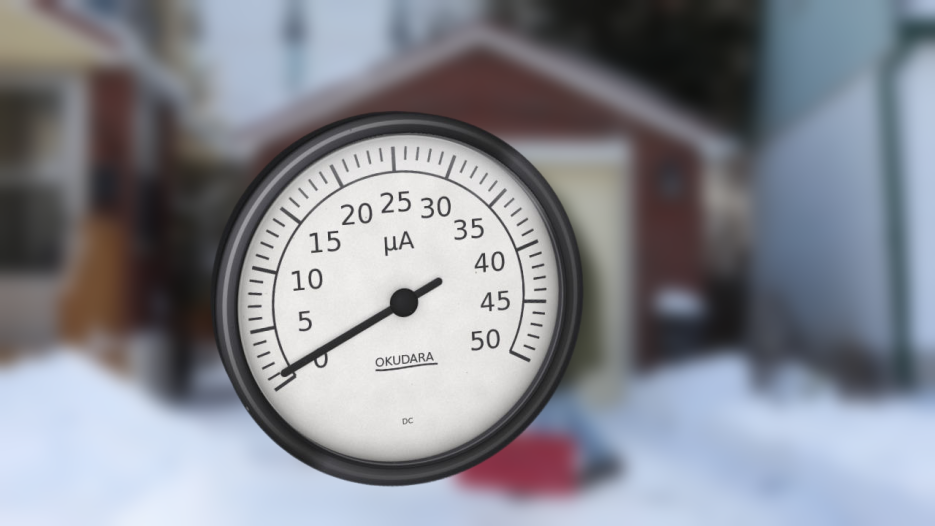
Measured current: 1 µA
